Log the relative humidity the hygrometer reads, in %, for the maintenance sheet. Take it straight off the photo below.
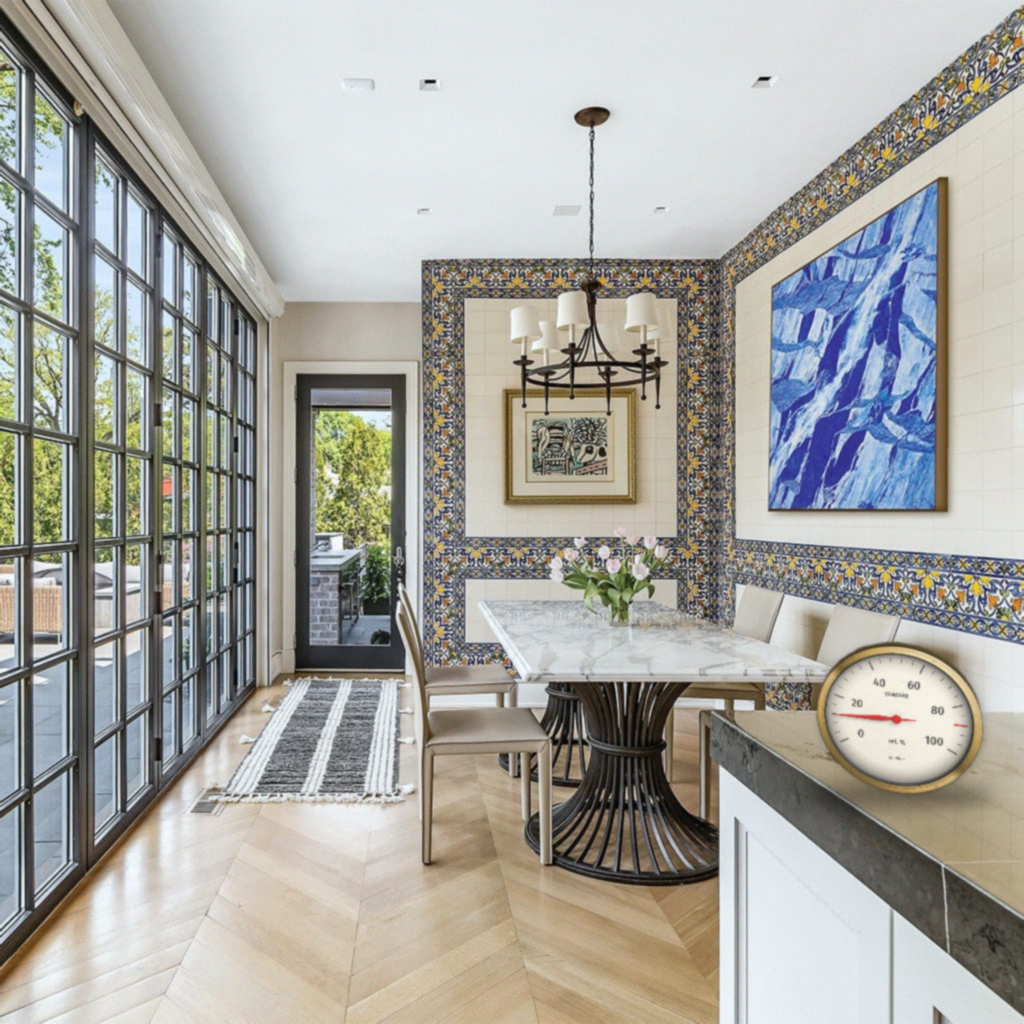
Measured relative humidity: 12 %
